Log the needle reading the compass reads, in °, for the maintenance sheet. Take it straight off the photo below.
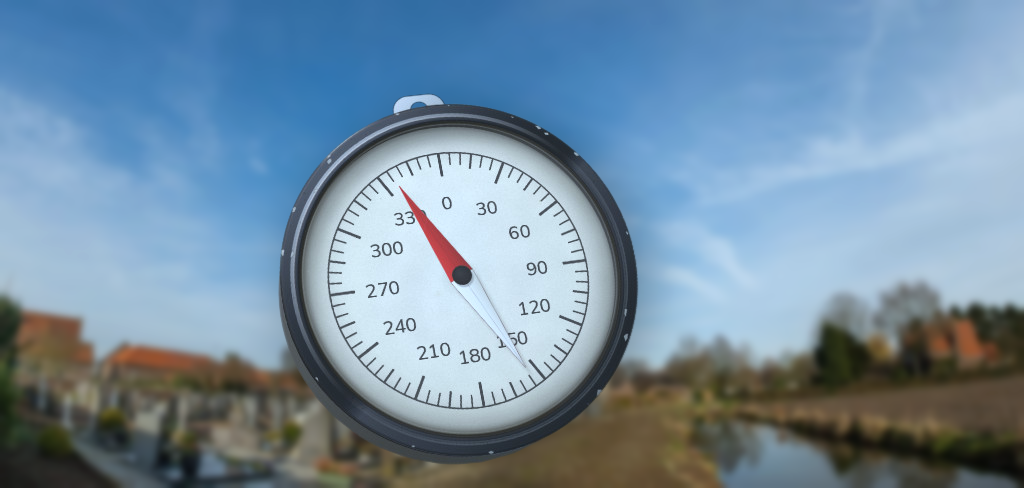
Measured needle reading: 335 °
